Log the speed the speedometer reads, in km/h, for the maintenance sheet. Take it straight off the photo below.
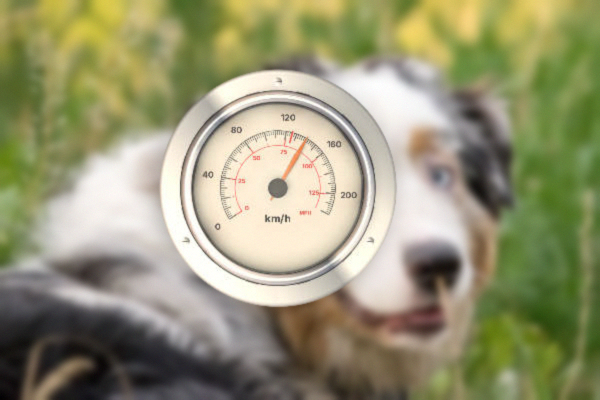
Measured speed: 140 km/h
